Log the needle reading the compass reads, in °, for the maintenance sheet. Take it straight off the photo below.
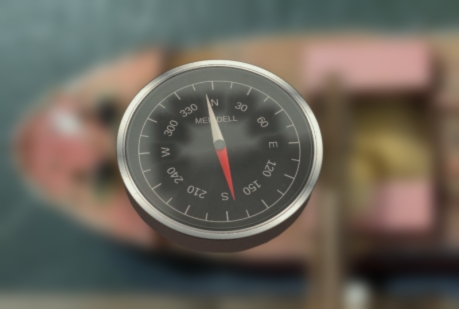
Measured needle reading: 172.5 °
